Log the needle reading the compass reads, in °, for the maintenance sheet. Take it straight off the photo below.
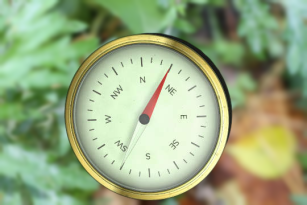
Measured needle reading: 30 °
